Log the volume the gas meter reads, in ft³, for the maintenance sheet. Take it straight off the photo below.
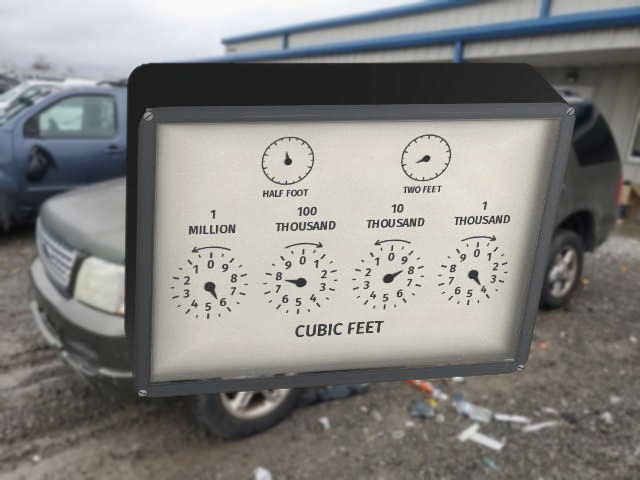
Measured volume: 578400 ft³
